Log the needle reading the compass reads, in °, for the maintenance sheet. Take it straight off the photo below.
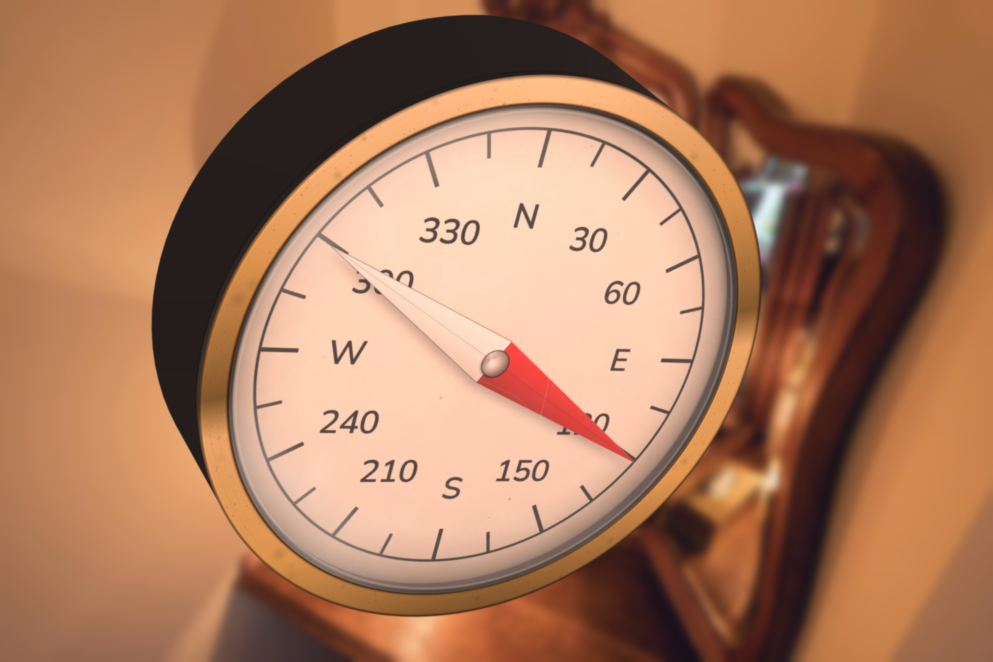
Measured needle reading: 120 °
